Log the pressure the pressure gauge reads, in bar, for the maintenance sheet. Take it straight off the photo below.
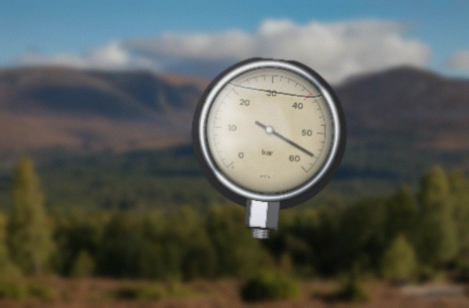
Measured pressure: 56 bar
